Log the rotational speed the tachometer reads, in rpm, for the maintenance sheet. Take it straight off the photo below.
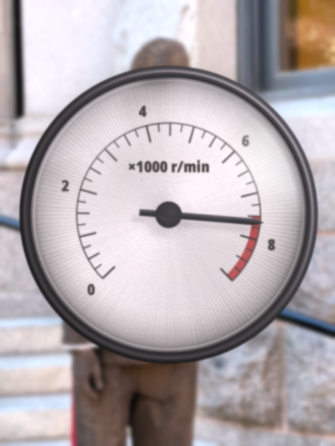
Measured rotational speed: 7625 rpm
